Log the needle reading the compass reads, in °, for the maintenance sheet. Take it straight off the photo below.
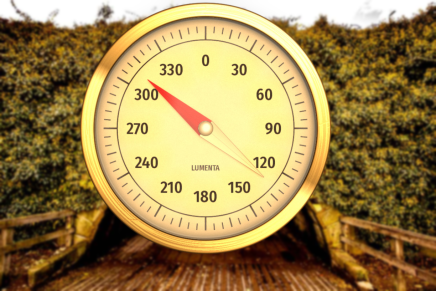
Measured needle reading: 310 °
